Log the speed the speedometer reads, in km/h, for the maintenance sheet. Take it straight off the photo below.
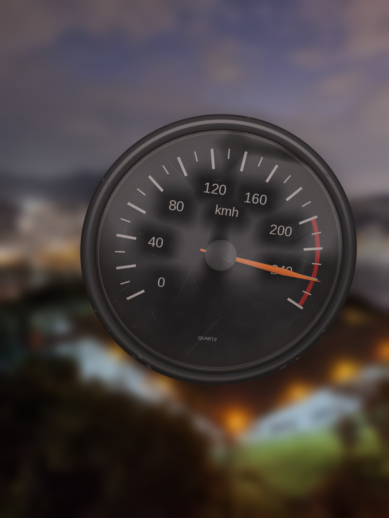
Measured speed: 240 km/h
